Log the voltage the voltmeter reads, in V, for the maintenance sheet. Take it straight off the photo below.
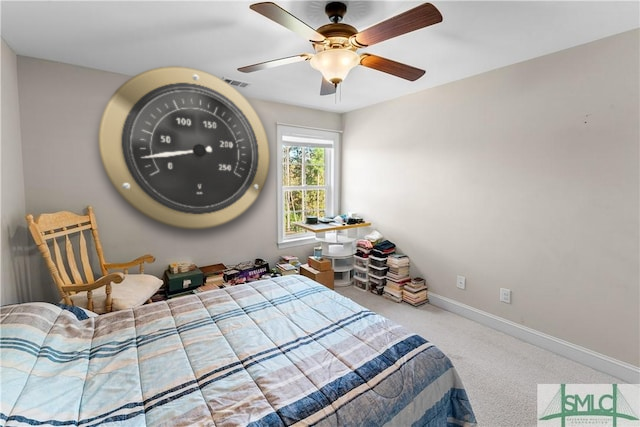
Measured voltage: 20 V
